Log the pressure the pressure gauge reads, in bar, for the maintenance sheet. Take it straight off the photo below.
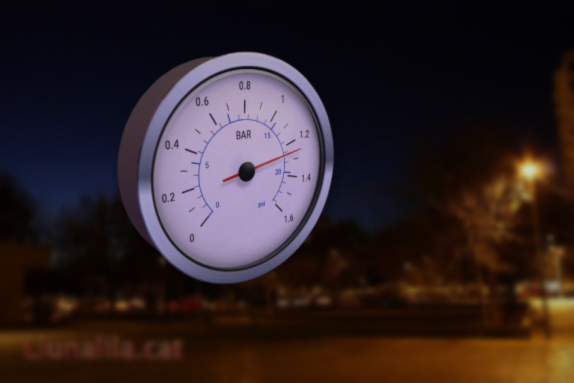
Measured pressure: 1.25 bar
